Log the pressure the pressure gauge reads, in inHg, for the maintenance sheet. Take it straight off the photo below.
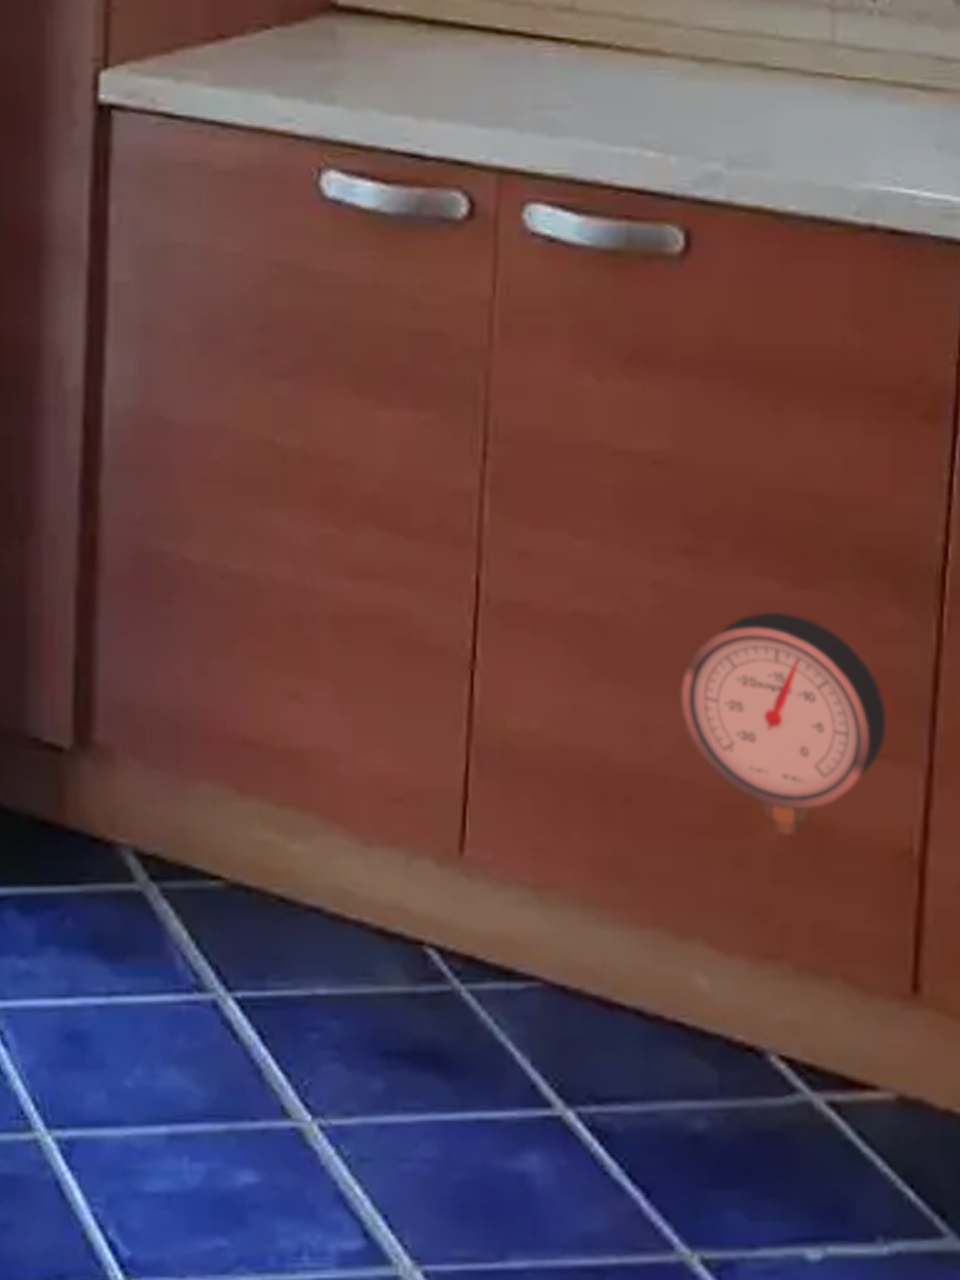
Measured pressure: -13 inHg
